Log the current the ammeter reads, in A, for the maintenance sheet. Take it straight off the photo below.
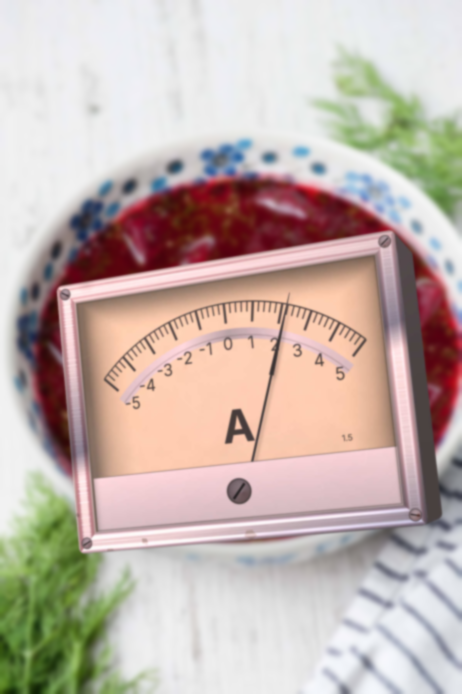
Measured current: 2.2 A
